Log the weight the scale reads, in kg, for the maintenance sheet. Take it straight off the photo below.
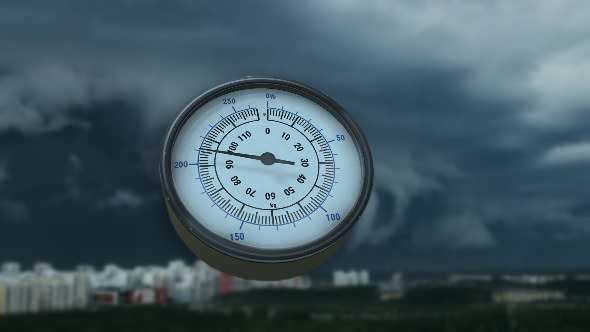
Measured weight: 95 kg
